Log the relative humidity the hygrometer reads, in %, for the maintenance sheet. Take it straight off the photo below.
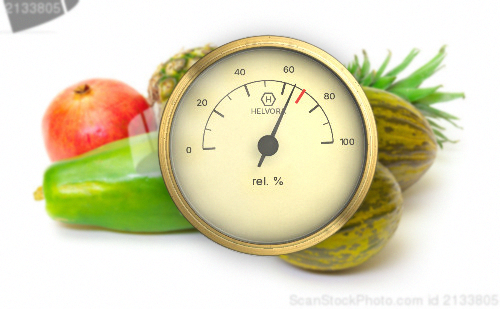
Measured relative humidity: 65 %
